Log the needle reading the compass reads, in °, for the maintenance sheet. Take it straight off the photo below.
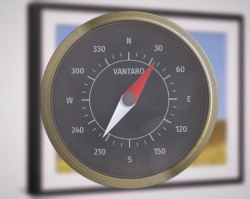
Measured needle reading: 35 °
